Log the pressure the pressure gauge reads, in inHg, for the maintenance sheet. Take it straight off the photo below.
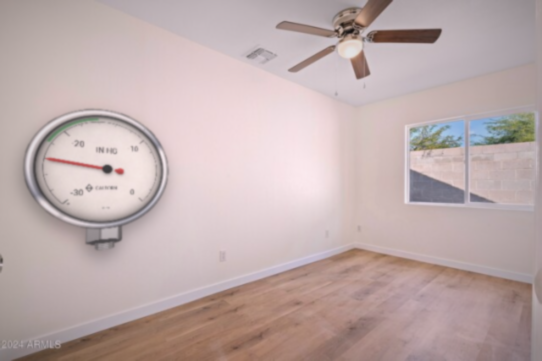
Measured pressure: -24 inHg
